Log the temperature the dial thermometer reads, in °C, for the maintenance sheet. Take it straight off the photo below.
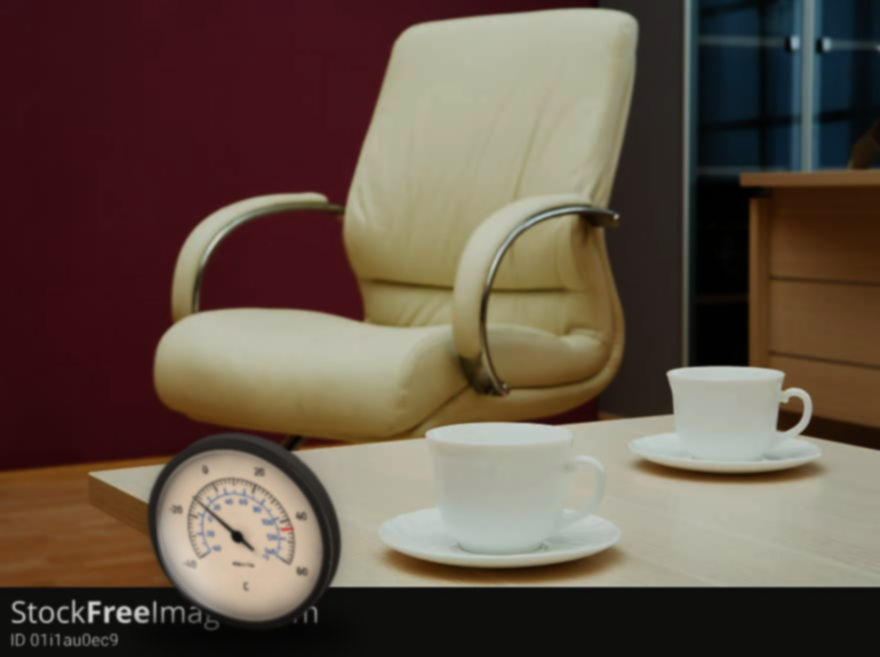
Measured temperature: -10 °C
